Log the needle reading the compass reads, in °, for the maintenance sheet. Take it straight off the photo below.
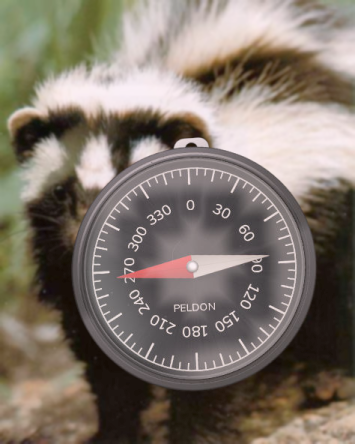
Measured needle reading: 265 °
